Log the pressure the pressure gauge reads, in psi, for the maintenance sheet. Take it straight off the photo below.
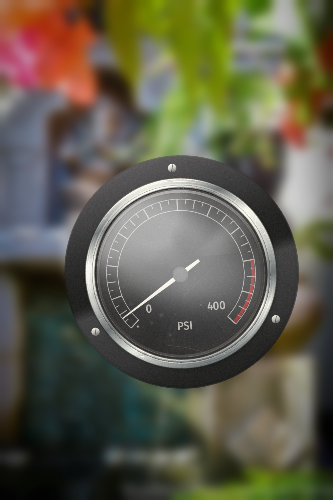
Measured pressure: 15 psi
